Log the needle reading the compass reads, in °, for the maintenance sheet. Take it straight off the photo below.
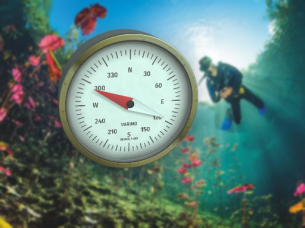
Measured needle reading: 295 °
